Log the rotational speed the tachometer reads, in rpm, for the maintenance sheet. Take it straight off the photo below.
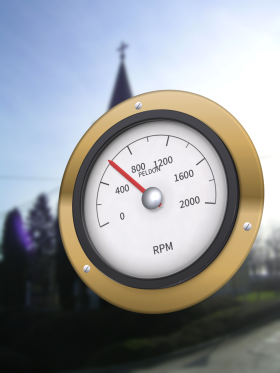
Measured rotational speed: 600 rpm
